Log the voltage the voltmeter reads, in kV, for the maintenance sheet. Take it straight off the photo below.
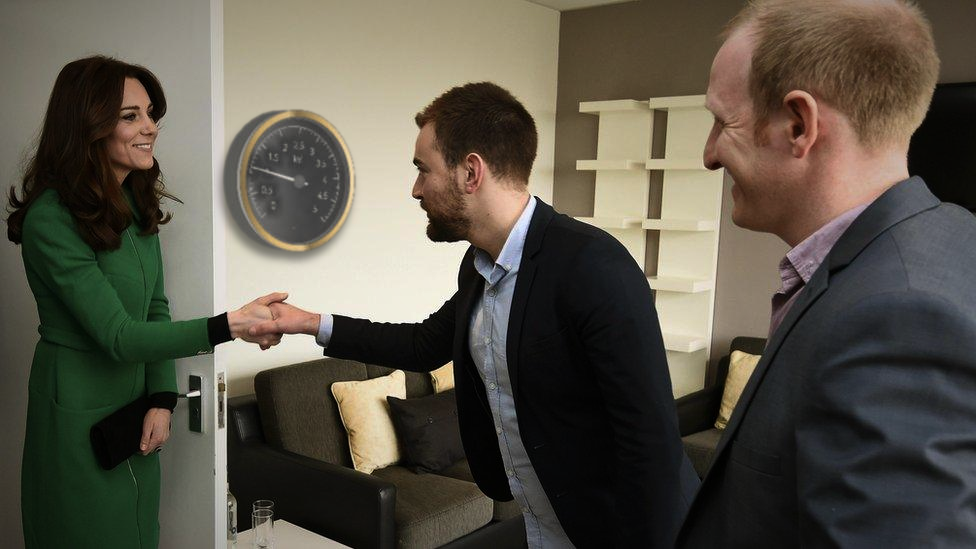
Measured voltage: 1 kV
